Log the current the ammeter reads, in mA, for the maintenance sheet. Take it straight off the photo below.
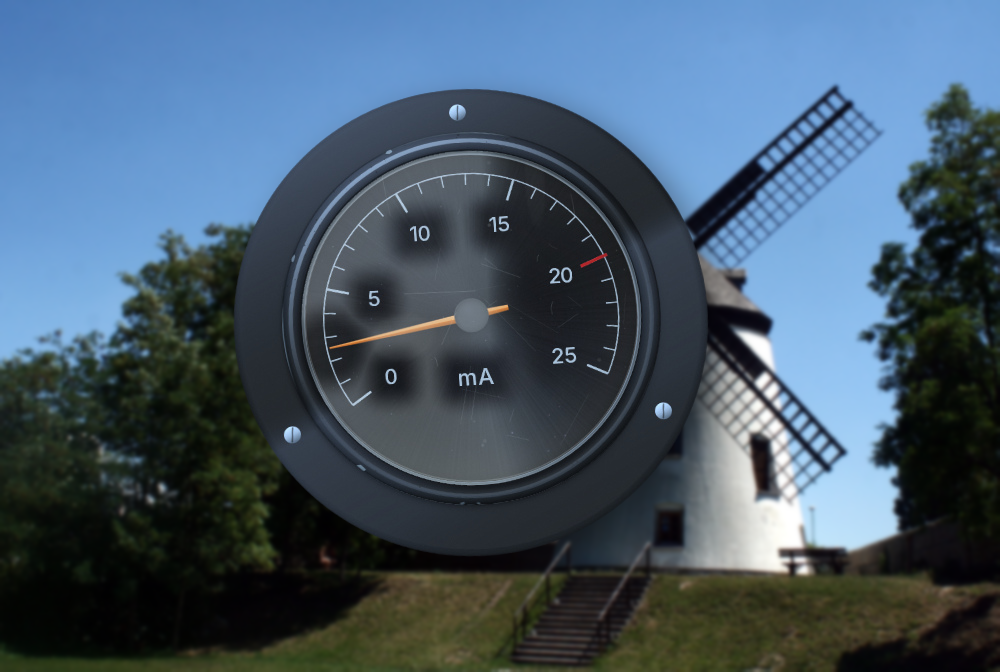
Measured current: 2.5 mA
